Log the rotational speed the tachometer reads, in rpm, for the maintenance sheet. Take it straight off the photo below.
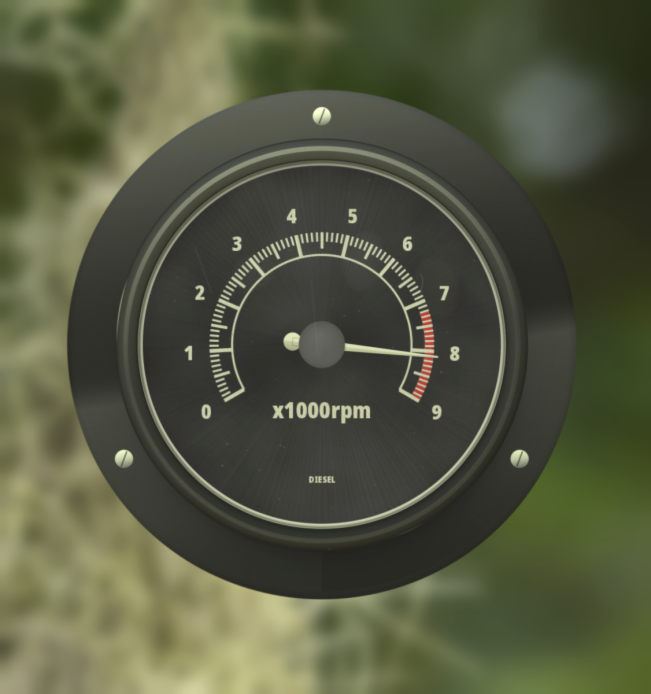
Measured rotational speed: 8100 rpm
